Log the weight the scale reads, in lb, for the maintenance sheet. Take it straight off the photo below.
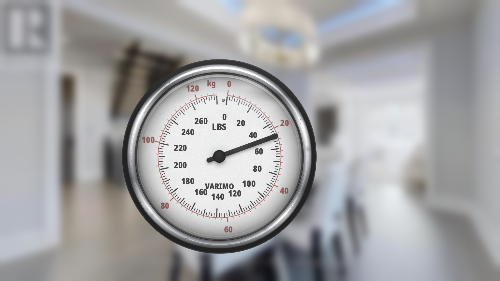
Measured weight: 50 lb
